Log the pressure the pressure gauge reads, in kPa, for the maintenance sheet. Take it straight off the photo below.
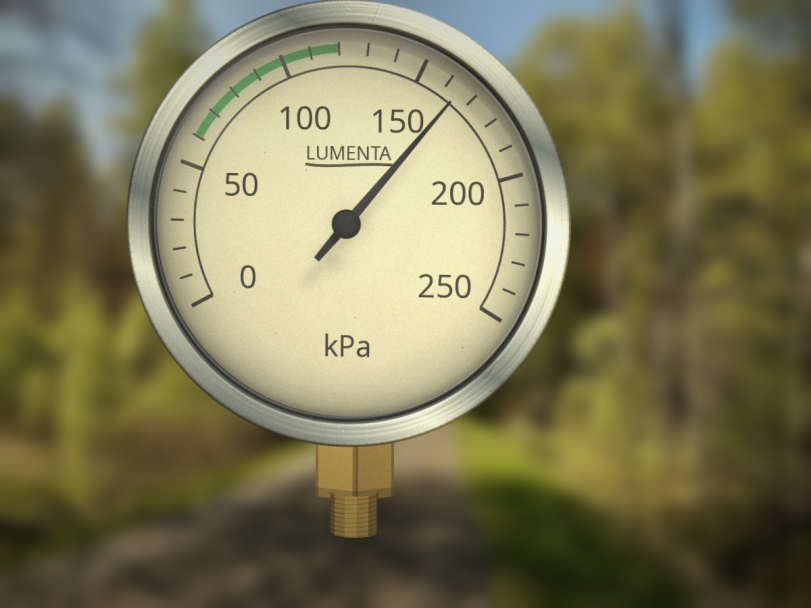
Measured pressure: 165 kPa
